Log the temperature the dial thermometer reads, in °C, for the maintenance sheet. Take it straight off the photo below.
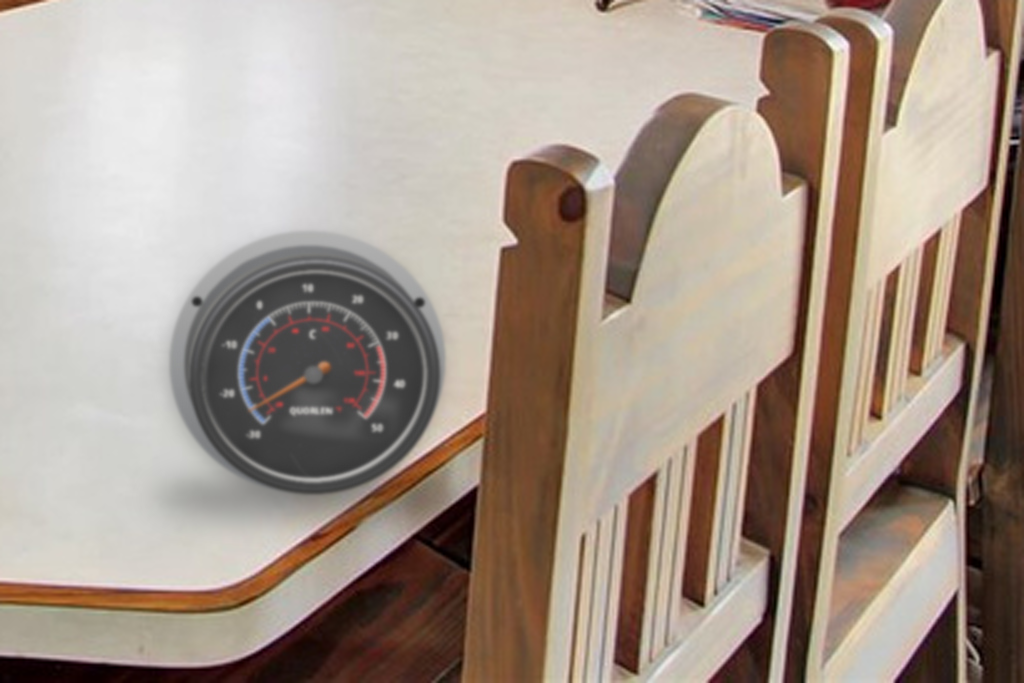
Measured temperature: -25 °C
